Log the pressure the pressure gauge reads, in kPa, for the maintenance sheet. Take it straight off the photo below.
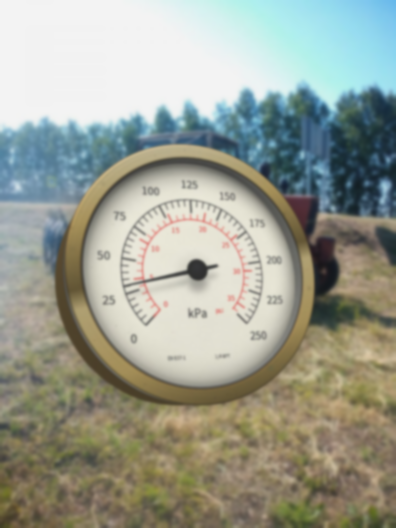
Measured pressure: 30 kPa
